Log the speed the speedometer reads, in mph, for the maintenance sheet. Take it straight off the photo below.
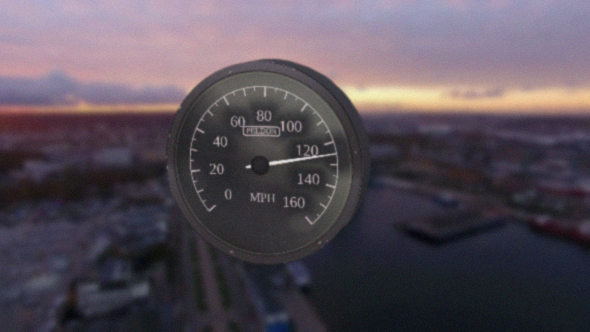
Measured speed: 125 mph
